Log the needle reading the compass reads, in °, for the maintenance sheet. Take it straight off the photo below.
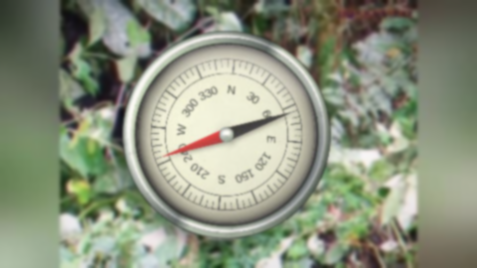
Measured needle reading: 245 °
